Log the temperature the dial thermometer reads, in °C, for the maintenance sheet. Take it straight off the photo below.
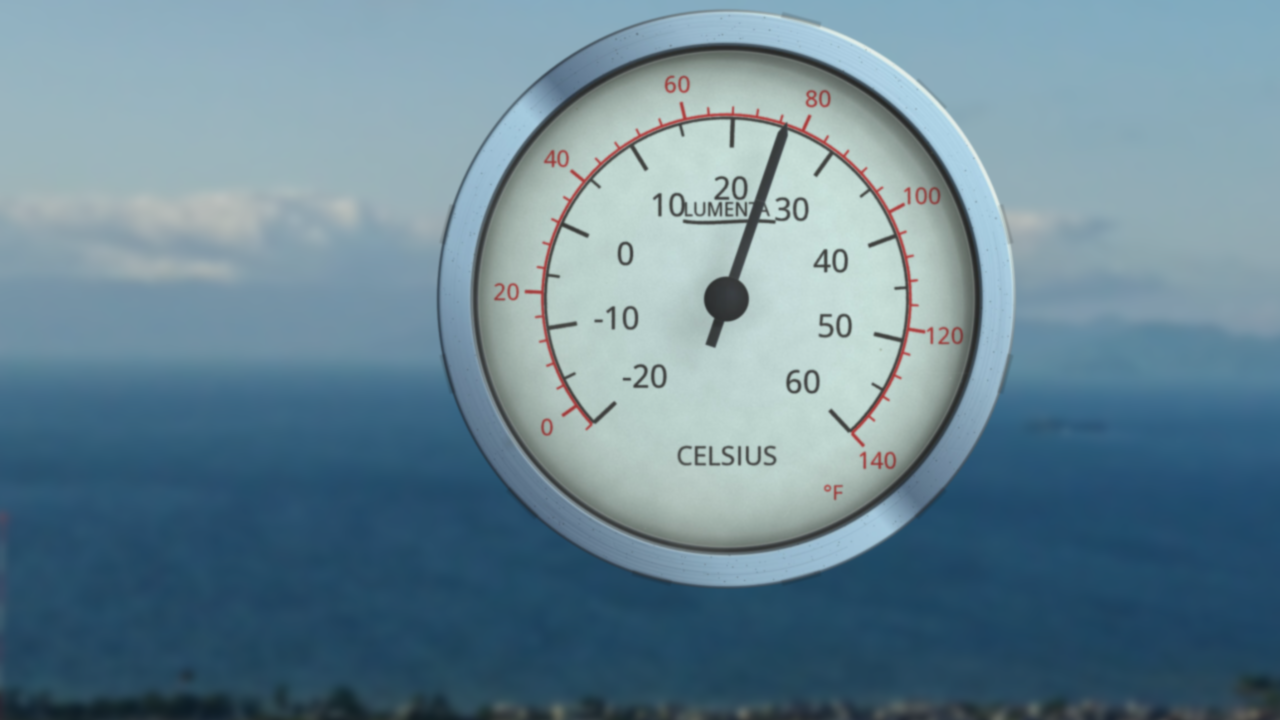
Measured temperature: 25 °C
